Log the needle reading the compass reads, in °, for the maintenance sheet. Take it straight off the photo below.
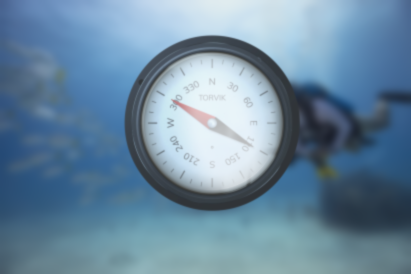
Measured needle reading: 300 °
